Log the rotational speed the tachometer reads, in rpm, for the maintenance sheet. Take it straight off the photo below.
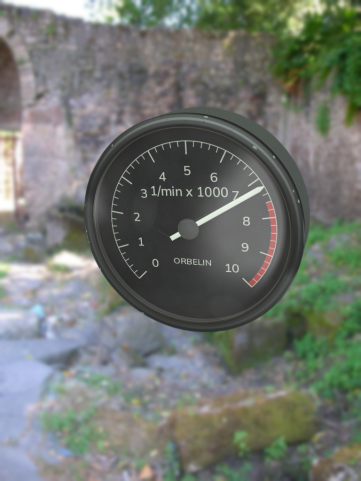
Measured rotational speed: 7200 rpm
